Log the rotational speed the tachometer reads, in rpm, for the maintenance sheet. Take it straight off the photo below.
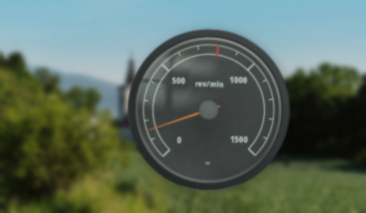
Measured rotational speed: 150 rpm
